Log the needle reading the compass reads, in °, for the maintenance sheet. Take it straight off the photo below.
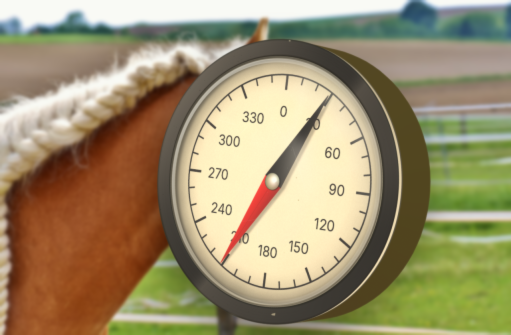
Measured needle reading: 210 °
